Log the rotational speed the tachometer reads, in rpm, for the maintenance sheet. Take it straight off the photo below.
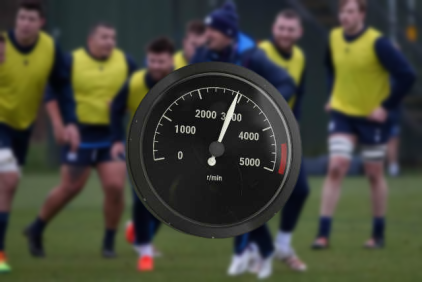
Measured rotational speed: 2900 rpm
